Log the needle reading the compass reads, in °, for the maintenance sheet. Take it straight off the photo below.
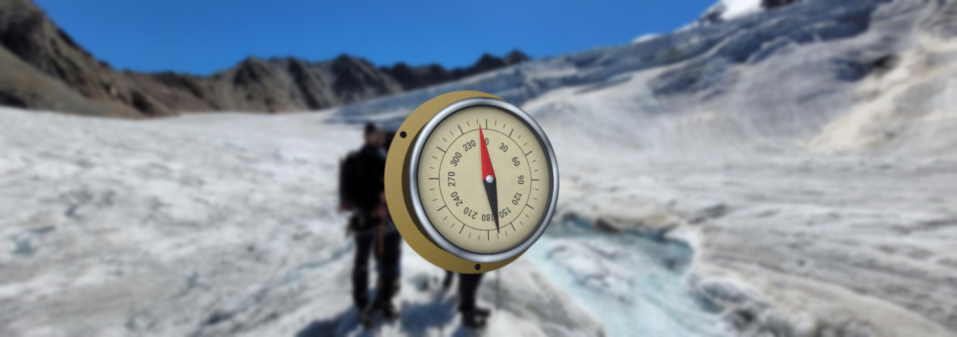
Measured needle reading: 350 °
